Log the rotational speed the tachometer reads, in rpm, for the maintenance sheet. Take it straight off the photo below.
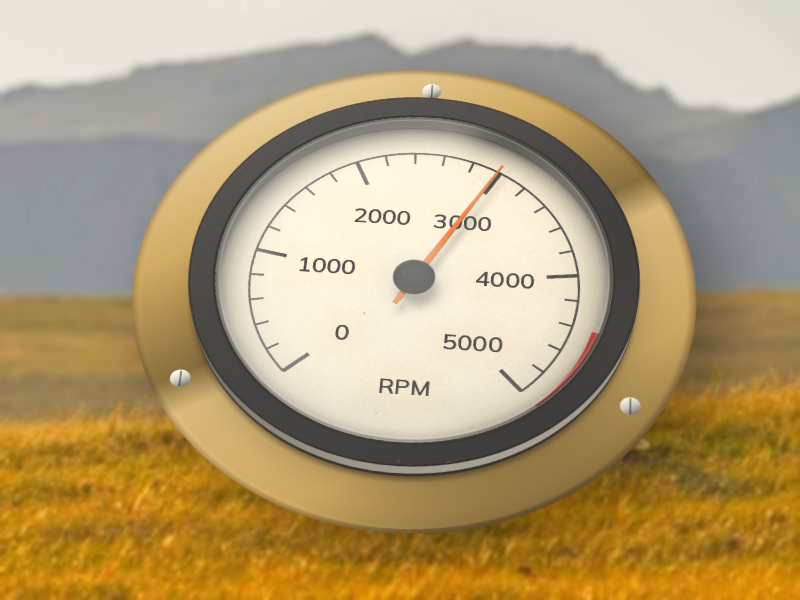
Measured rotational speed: 3000 rpm
